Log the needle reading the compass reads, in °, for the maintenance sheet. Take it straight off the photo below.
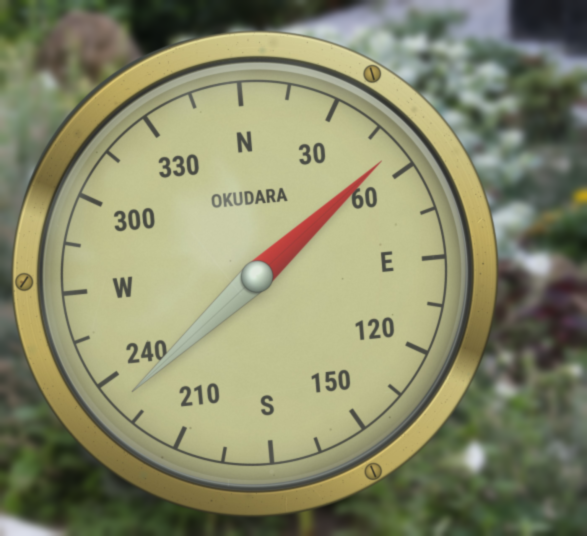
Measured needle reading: 52.5 °
